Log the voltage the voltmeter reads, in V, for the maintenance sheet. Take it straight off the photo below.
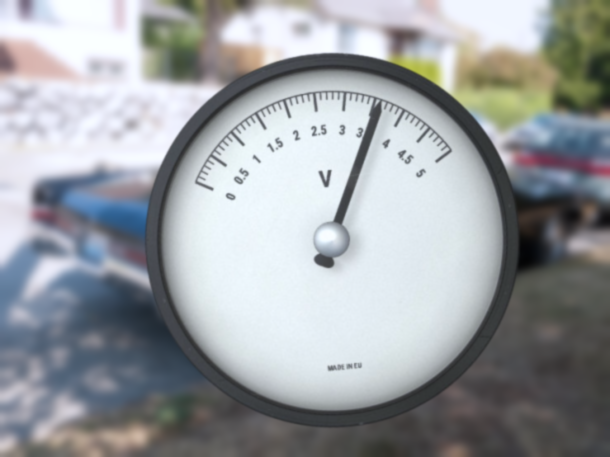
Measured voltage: 3.6 V
